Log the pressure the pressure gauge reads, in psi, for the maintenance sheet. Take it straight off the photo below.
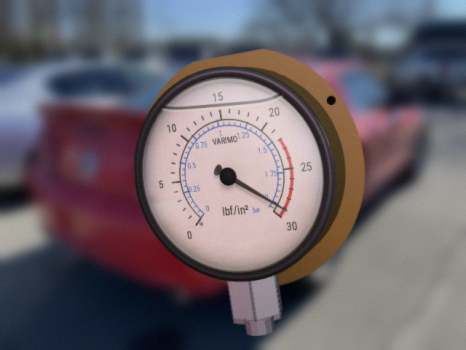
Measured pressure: 29 psi
